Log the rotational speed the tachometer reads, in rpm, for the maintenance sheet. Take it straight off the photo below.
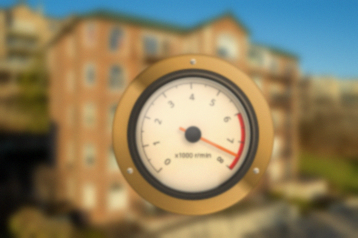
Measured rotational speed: 7500 rpm
